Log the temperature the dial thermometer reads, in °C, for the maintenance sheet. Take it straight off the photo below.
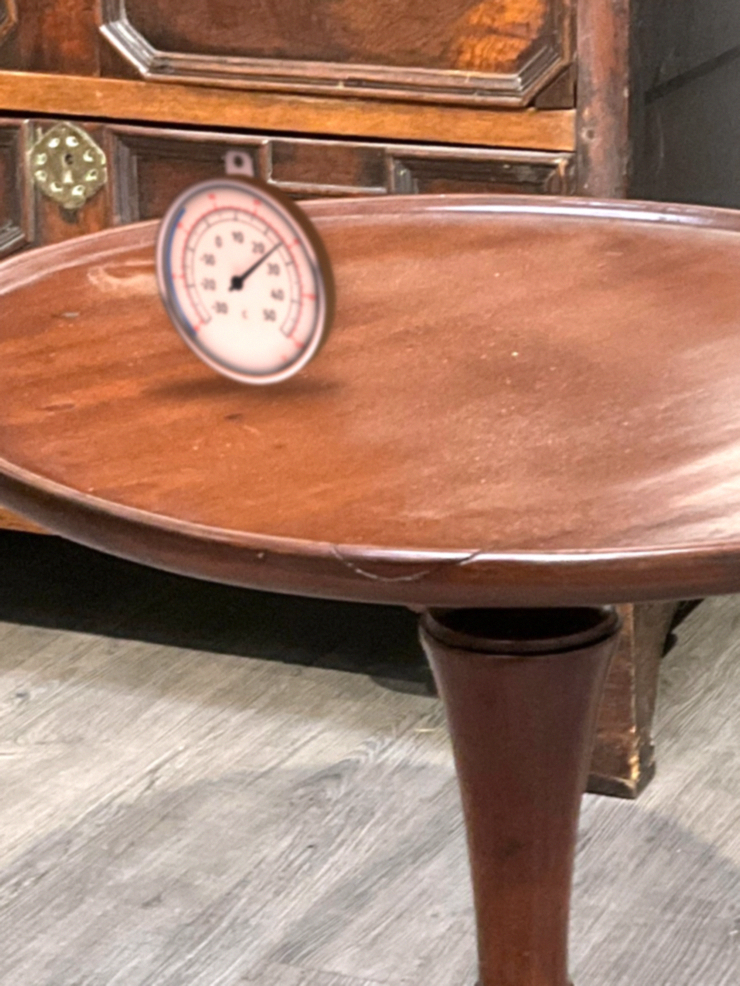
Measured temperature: 25 °C
